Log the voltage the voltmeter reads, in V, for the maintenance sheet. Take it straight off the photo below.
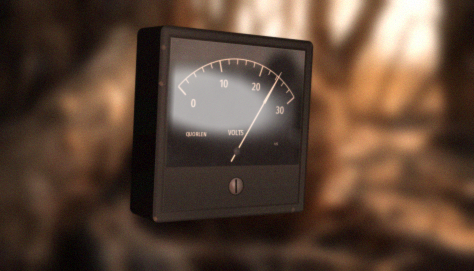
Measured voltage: 24 V
